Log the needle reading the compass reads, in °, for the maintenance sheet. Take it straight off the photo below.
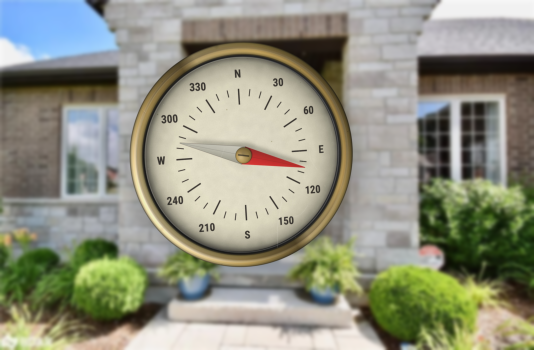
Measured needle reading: 105 °
